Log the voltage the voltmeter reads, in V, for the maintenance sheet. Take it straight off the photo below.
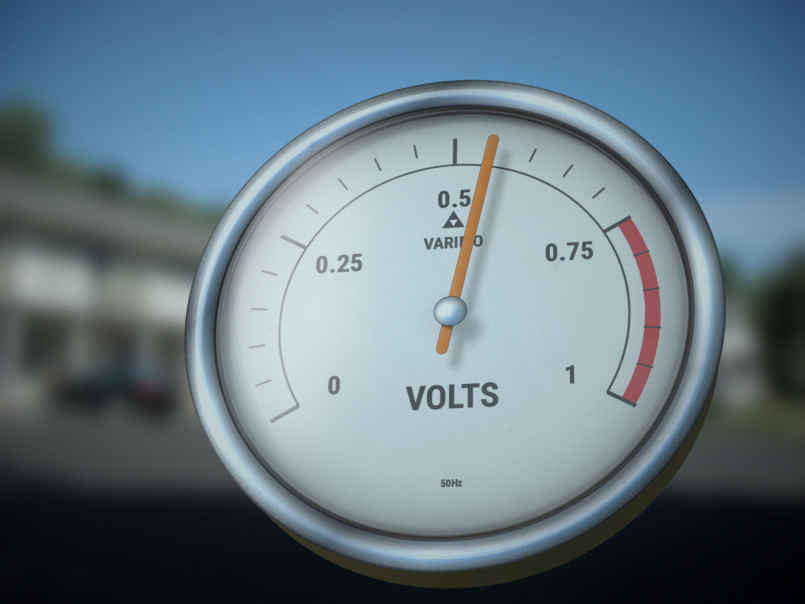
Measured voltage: 0.55 V
